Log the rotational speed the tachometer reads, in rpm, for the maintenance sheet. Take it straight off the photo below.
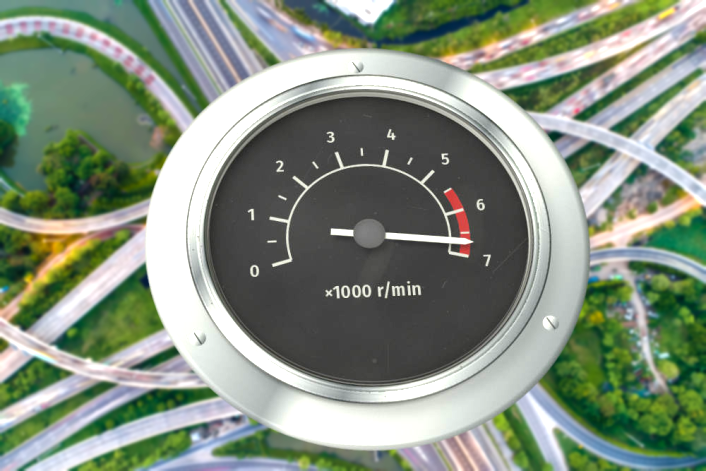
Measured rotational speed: 6750 rpm
